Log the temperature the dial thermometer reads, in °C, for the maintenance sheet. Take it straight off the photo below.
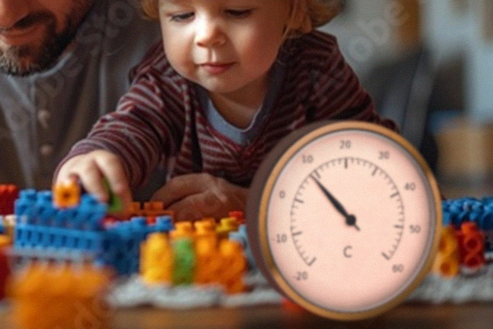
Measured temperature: 8 °C
